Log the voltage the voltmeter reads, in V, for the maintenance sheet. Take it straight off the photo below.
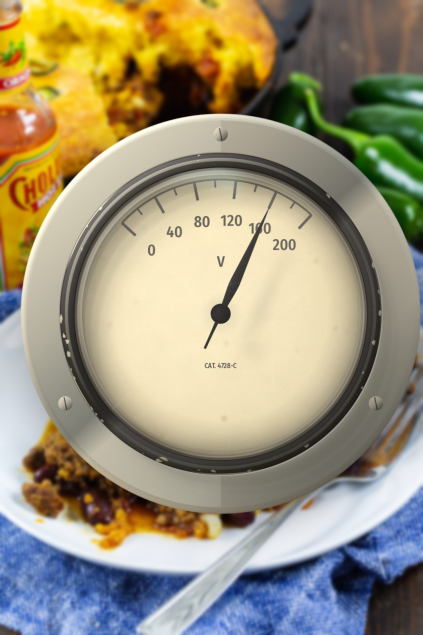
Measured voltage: 160 V
